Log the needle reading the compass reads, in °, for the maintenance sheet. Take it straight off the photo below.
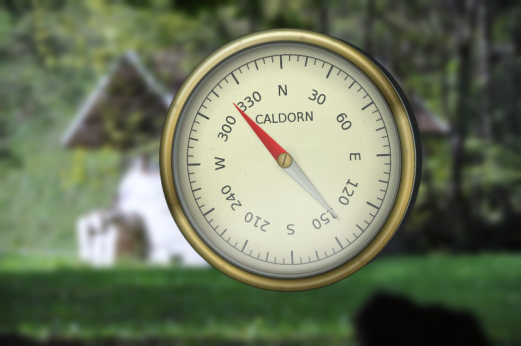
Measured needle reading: 320 °
